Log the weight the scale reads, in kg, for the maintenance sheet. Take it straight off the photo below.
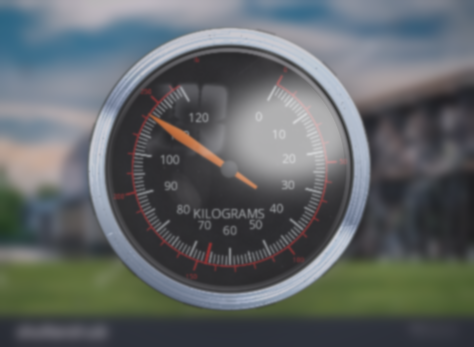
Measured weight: 110 kg
